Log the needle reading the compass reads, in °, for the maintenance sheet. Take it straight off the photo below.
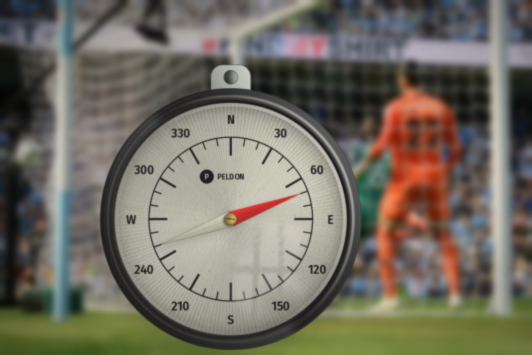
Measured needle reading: 70 °
